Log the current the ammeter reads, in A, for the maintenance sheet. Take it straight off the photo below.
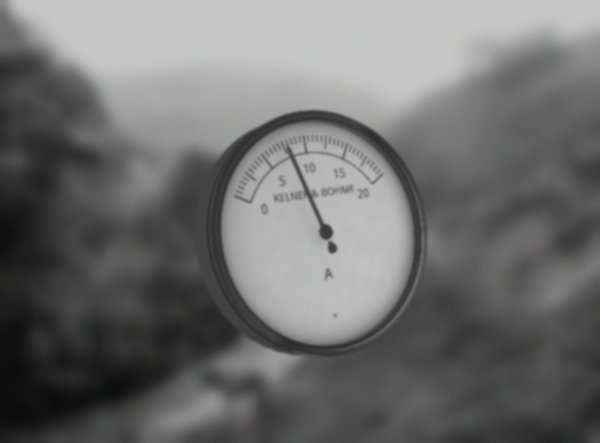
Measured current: 7.5 A
